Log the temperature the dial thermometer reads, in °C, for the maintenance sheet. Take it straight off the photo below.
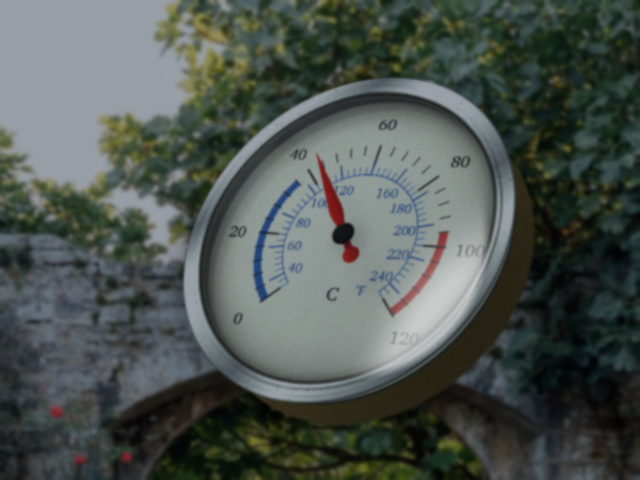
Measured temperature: 44 °C
